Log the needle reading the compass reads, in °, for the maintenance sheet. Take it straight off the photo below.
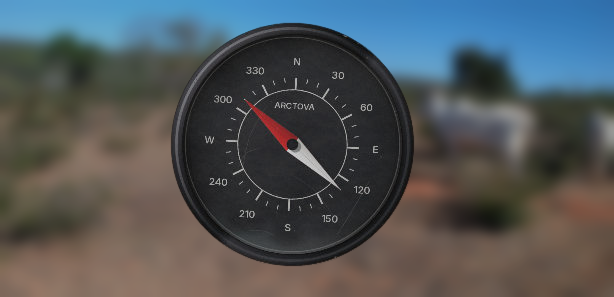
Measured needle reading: 310 °
